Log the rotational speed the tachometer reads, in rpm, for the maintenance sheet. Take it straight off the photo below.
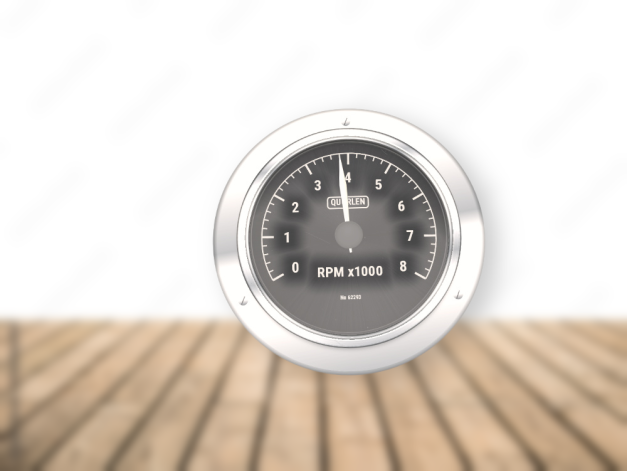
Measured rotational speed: 3800 rpm
